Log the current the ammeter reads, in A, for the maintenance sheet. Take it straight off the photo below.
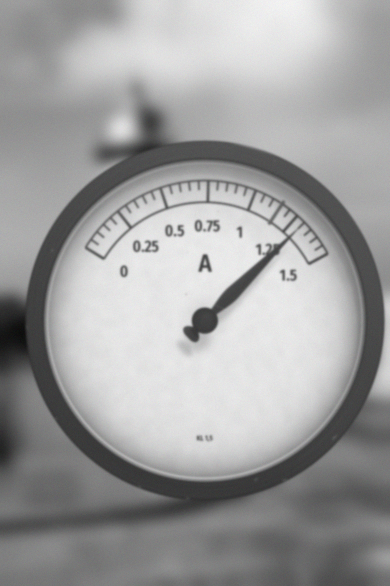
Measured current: 1.3 A
